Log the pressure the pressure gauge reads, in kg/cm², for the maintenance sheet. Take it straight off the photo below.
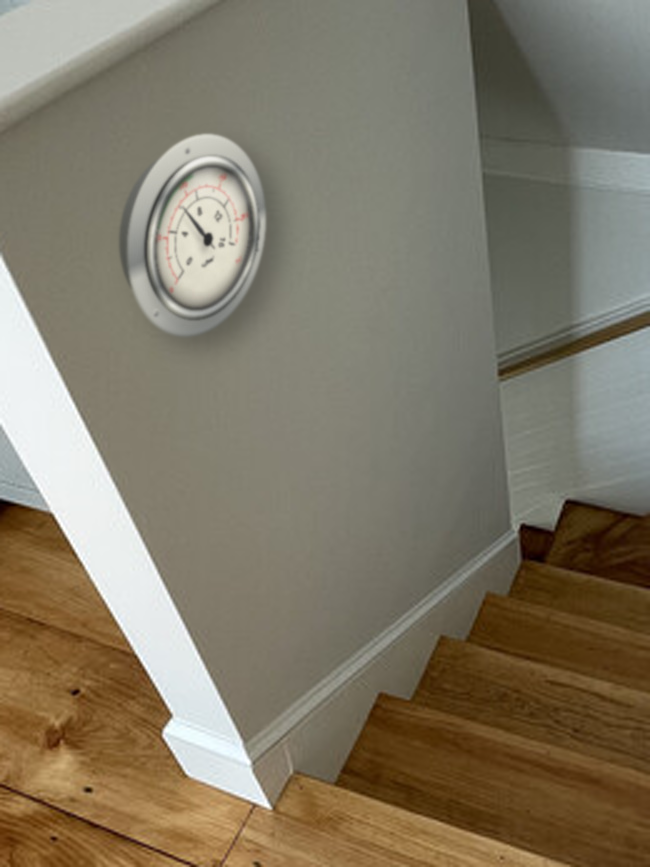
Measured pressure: 6 kg/cm²
